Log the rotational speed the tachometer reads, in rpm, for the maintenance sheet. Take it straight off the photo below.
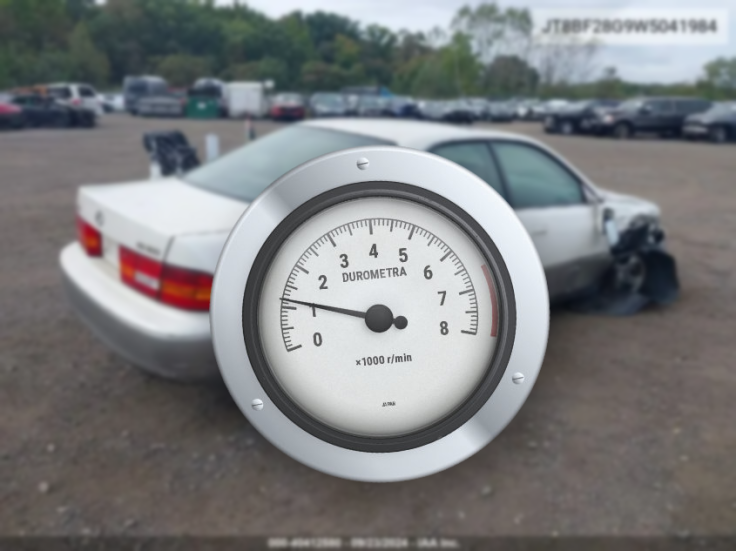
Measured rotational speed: 1200 rpm
